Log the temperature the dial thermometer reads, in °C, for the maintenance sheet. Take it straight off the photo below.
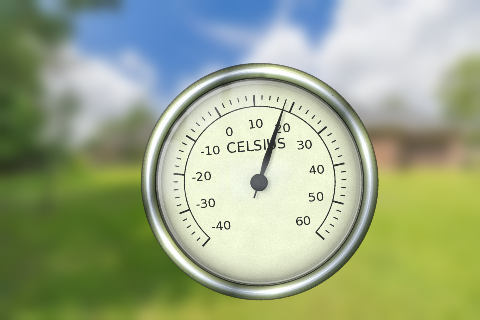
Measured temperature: 18 °C
